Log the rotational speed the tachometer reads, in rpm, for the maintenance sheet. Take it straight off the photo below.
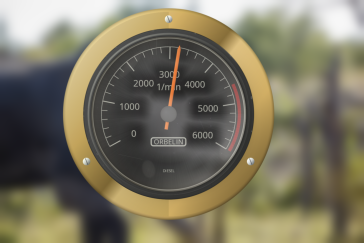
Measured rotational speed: 3200 rpm
